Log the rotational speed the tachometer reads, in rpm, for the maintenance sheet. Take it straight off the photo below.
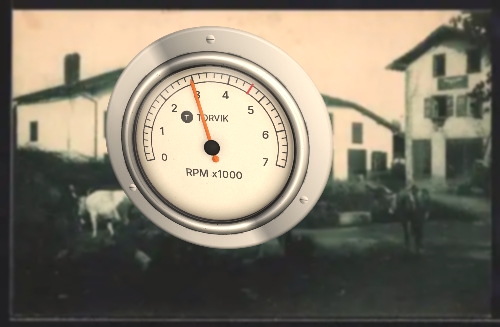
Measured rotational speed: 3000 rpm
